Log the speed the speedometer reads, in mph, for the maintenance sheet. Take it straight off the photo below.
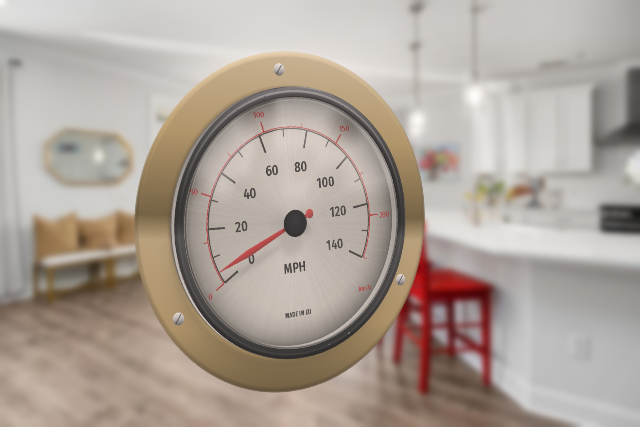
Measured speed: 5 mph
